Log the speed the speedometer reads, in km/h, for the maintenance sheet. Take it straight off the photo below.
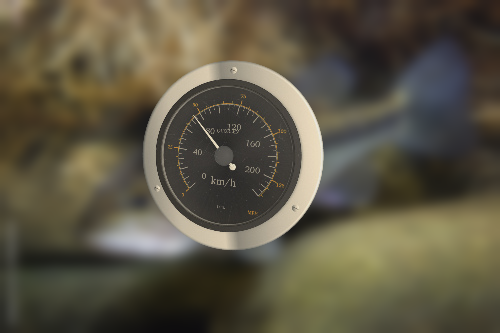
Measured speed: 75 km/h
